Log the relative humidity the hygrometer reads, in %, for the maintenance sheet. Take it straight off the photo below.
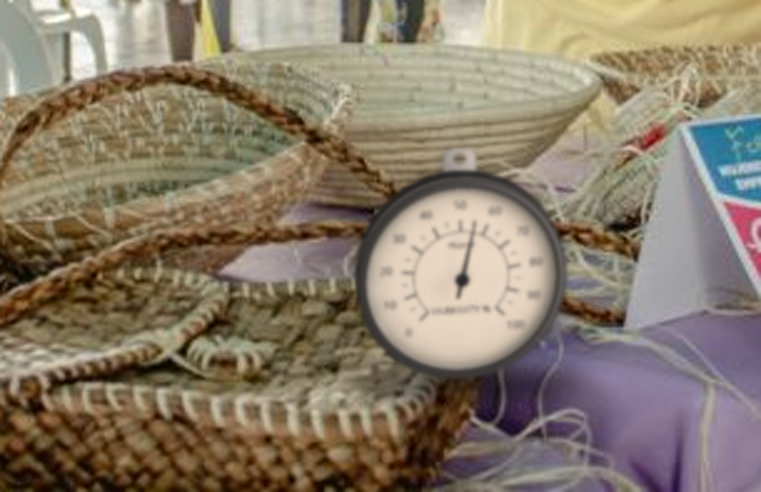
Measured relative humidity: 55 %
